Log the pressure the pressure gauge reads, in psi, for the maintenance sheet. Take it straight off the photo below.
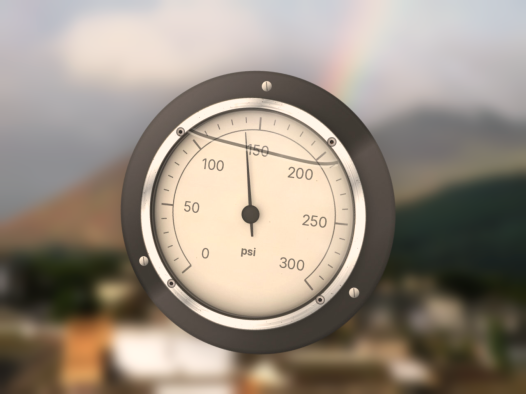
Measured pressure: 140 psi
